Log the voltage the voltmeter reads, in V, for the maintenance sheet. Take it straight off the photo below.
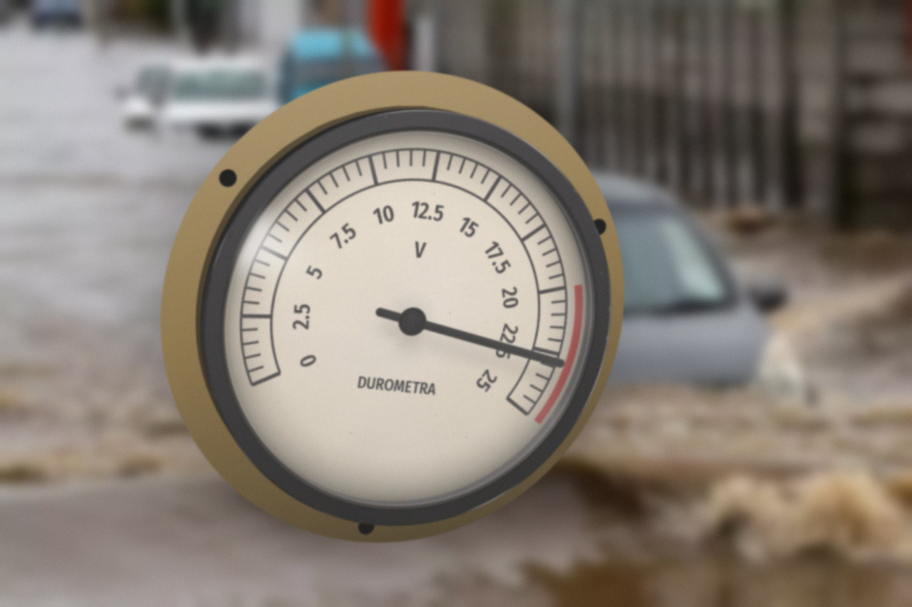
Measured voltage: 22.75 V
